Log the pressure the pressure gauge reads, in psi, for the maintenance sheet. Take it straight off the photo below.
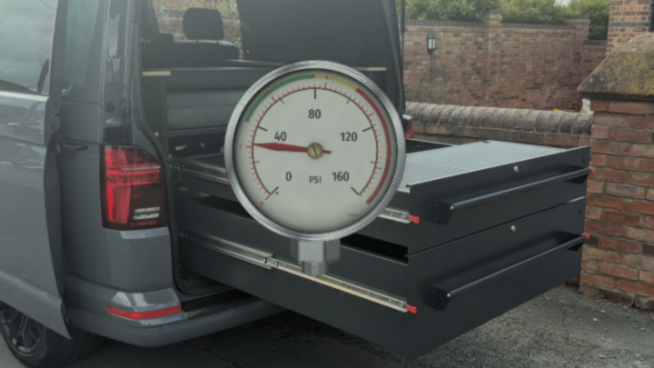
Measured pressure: 30 psi
